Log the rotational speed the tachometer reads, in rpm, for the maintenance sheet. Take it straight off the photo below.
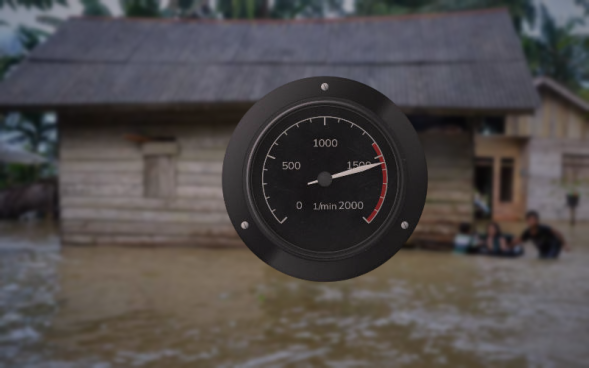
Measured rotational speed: 1550 rpm
